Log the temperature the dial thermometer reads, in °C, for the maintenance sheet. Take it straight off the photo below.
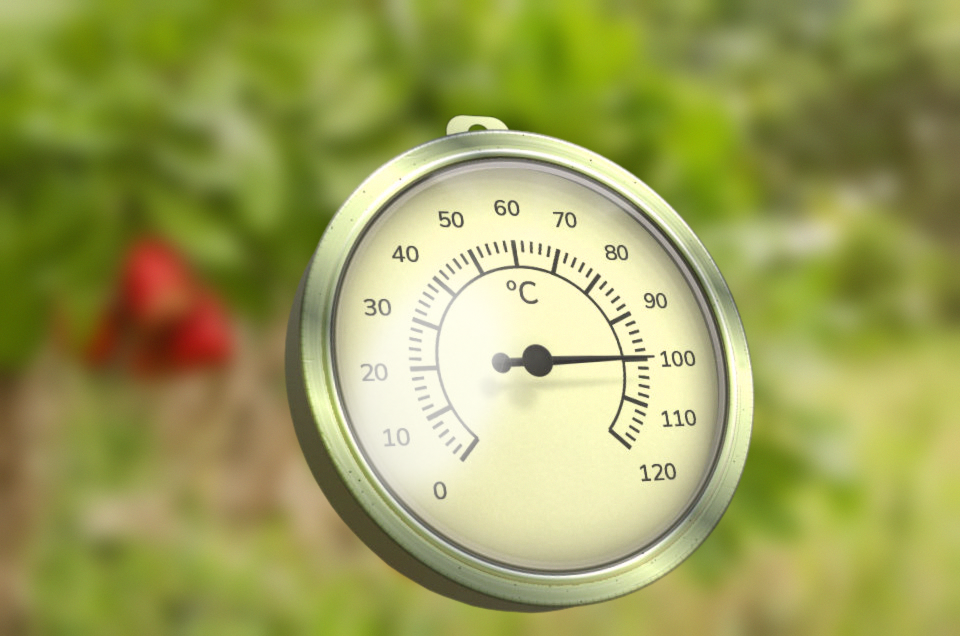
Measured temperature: 100 °C
